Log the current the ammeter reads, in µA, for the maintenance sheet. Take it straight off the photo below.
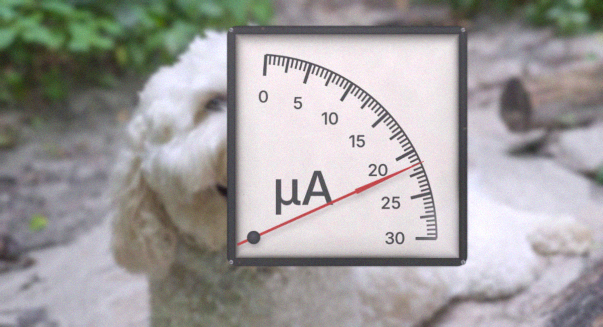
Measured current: 21.5 µA
